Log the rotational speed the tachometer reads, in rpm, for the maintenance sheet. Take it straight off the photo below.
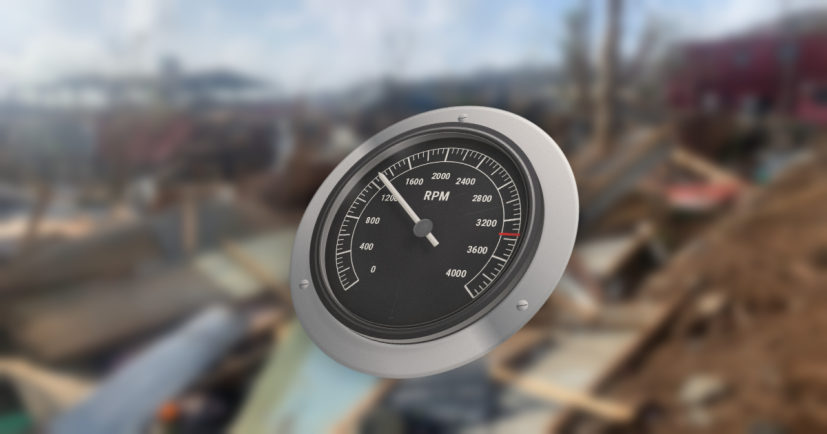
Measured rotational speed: 1300 rpm
